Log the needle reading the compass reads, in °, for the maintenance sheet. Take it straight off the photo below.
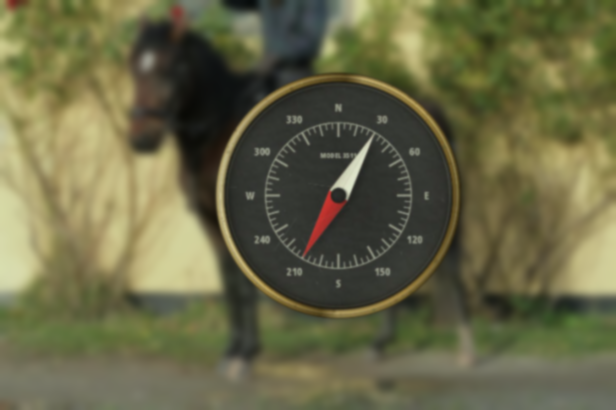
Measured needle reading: 210 °
